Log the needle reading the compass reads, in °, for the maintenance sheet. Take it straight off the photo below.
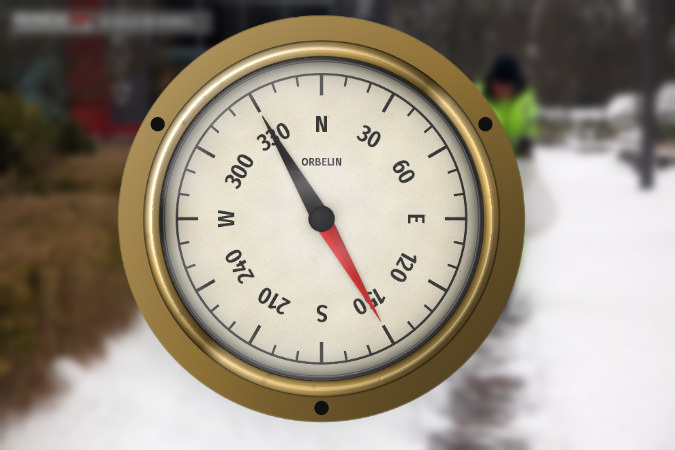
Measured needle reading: 150 °
